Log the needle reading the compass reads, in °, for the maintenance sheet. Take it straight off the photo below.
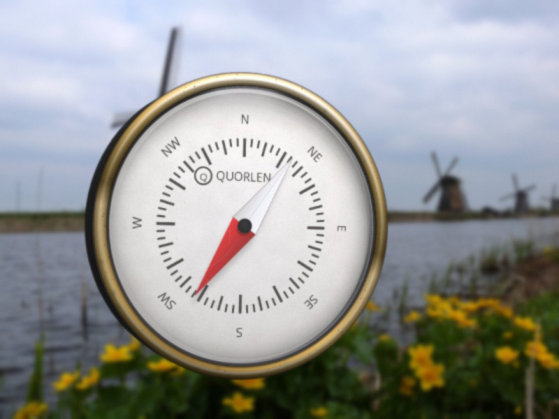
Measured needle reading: 215 °
